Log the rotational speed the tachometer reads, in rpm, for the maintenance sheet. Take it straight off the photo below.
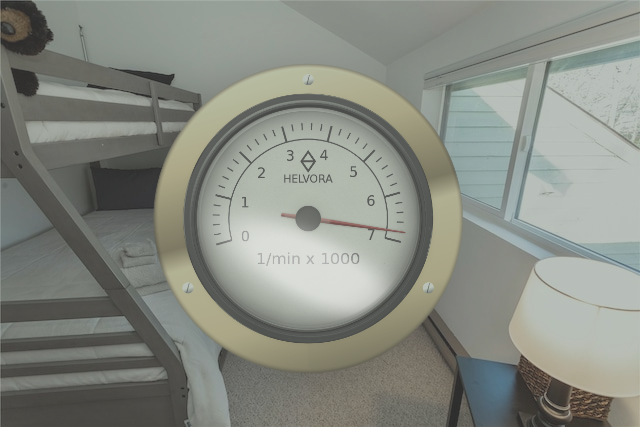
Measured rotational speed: 6800 rpm
